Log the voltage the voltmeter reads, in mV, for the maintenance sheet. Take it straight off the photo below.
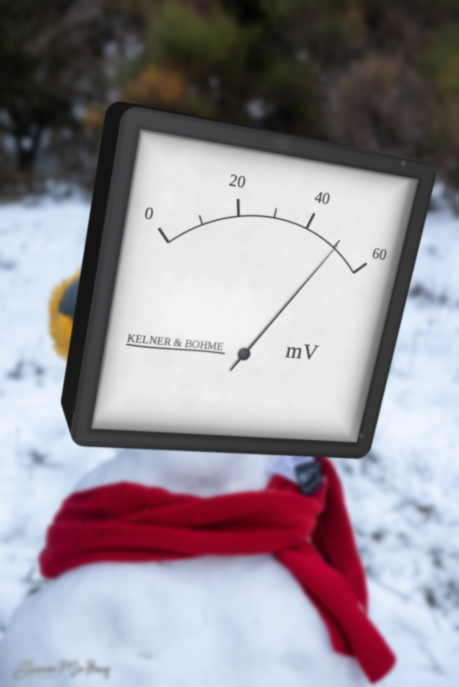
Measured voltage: 50 mV
